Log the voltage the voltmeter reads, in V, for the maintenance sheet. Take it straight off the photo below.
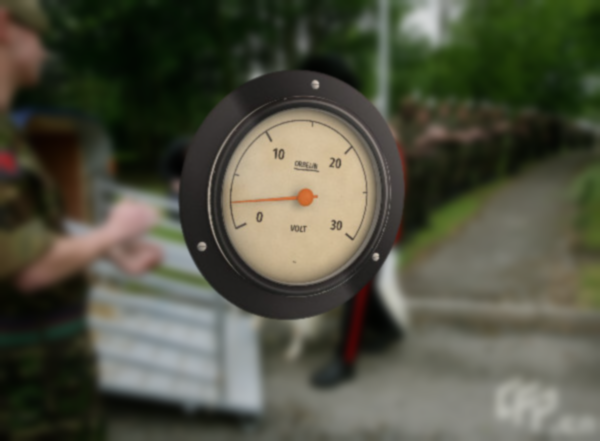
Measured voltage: 2.5 V
